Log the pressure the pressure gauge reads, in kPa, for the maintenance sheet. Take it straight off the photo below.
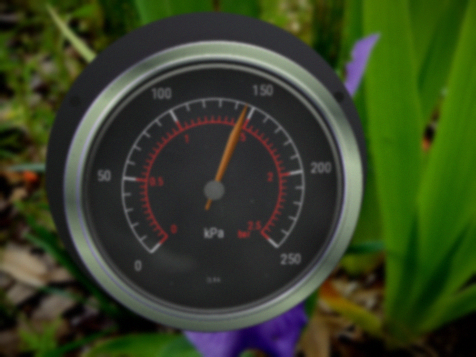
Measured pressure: 145 kPa
